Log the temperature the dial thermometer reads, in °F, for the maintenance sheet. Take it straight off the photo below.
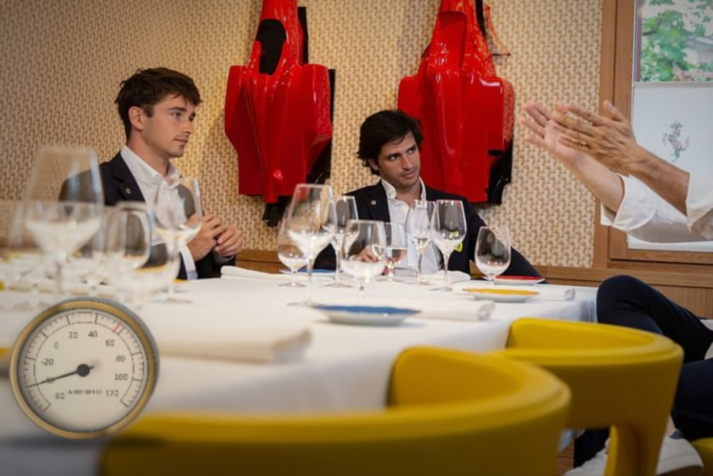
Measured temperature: -40 °F
